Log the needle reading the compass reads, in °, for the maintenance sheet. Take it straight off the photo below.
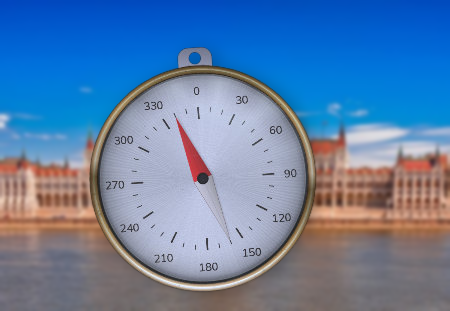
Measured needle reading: 340 °
